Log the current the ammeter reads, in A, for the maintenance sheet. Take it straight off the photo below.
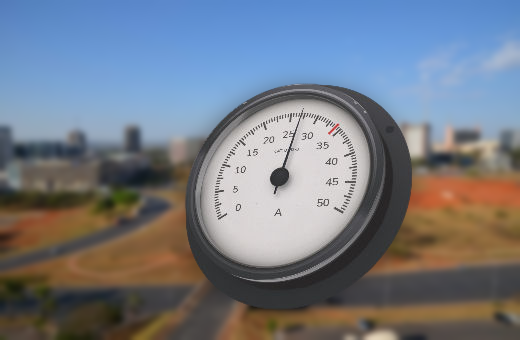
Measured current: 27.5 A
